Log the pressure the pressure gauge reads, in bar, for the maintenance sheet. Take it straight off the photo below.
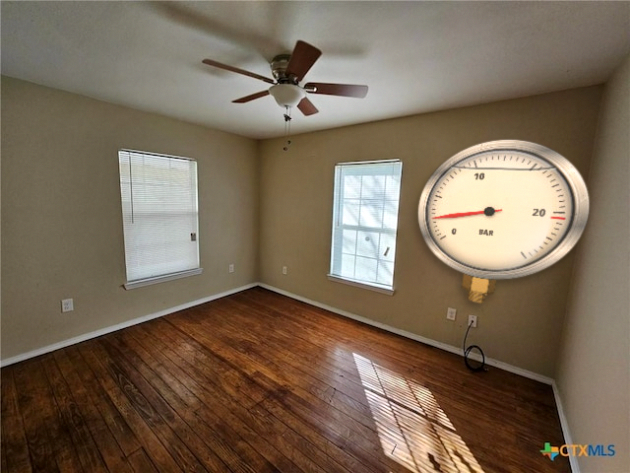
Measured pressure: 2.5 bar
